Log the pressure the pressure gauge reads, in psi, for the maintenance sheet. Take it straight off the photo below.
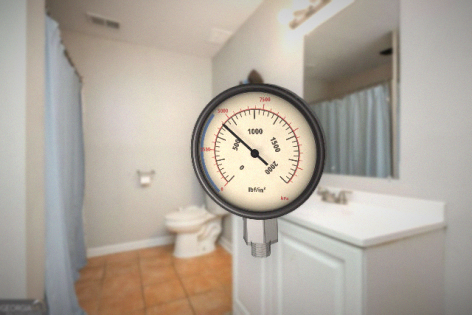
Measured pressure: 650 psi
